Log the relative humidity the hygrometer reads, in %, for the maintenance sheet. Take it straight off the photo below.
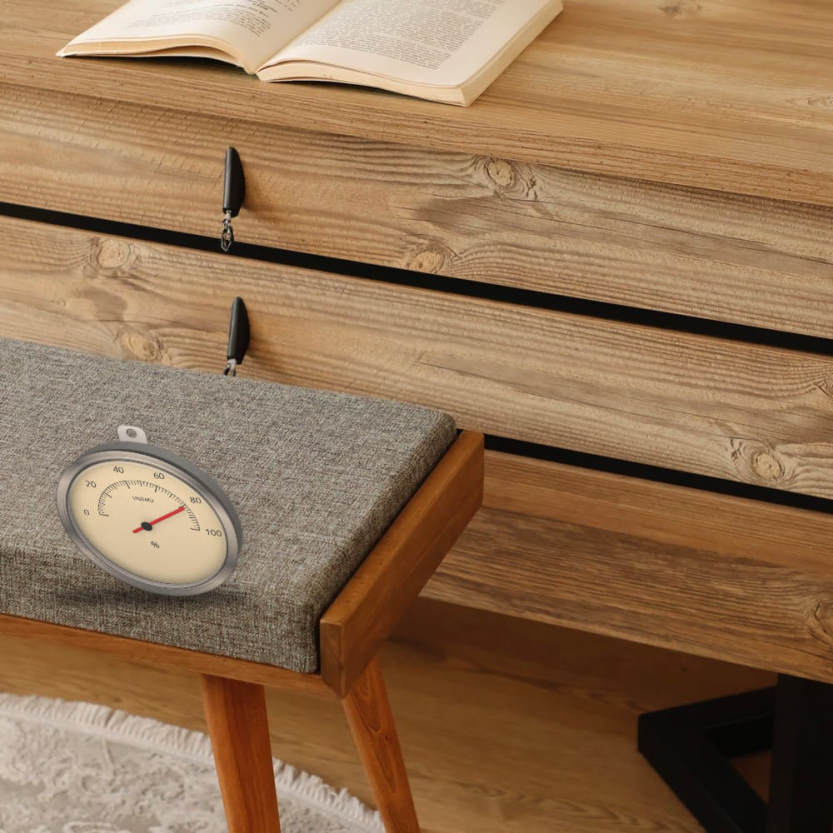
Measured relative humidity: 80 %
